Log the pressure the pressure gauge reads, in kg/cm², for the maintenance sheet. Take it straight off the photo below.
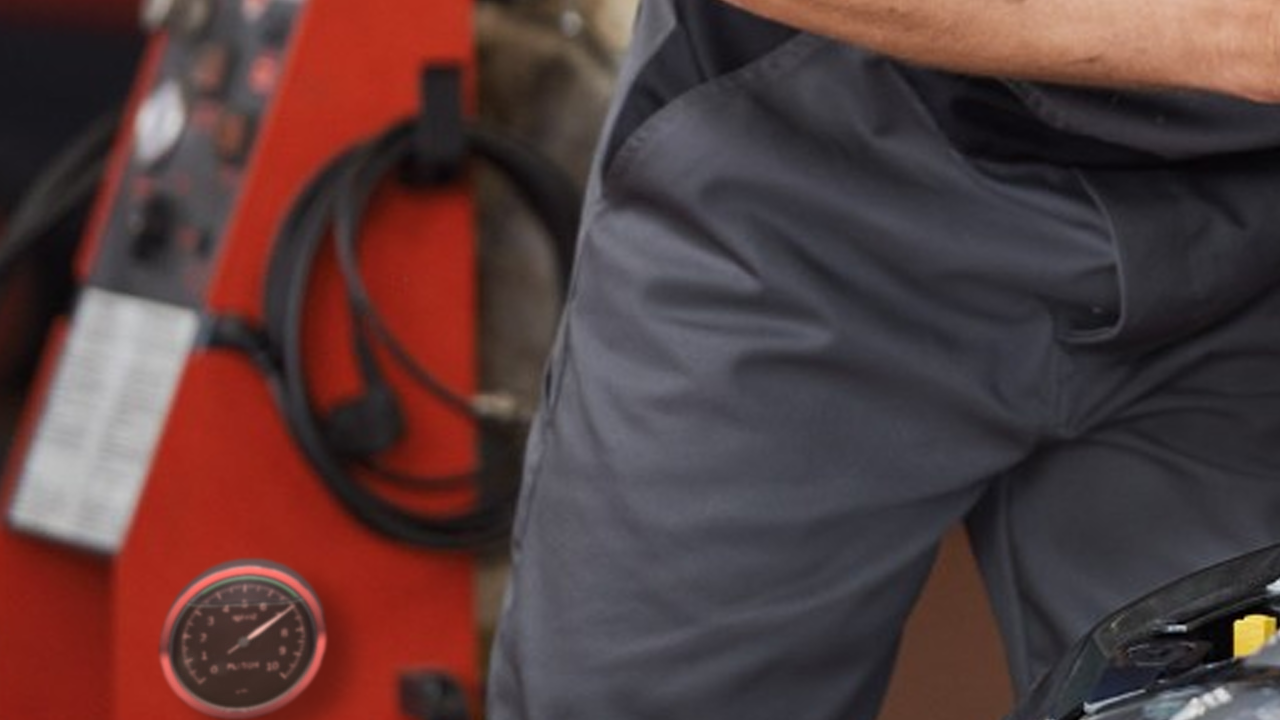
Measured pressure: 7 kg/cm²
